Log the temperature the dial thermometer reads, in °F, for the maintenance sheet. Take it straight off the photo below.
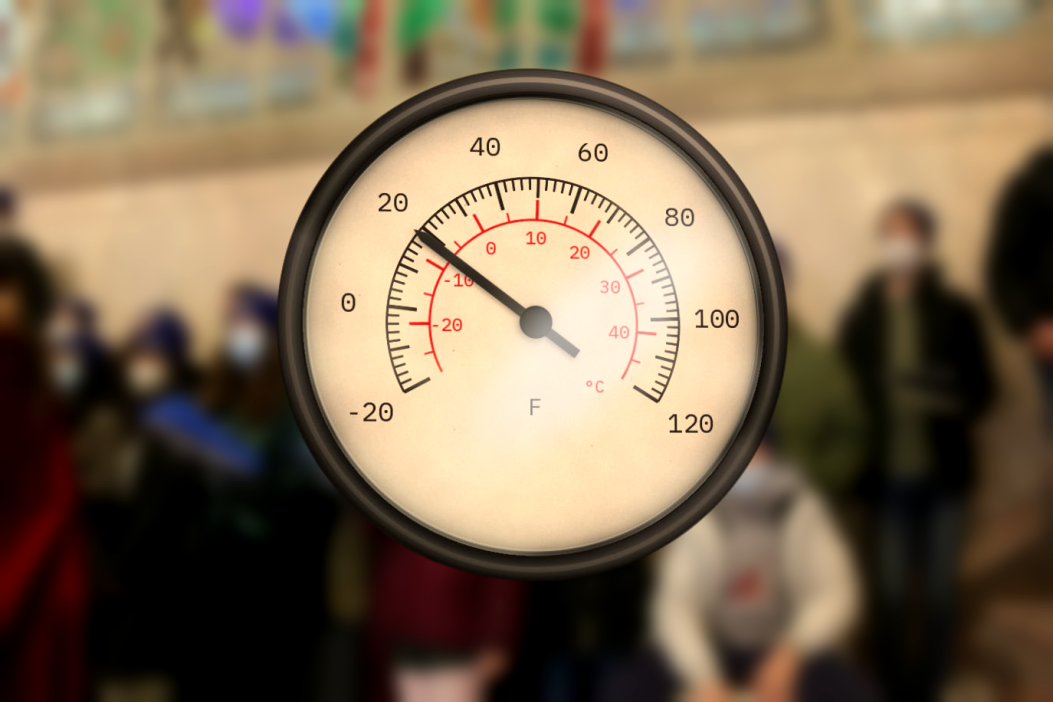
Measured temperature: 18 °F
